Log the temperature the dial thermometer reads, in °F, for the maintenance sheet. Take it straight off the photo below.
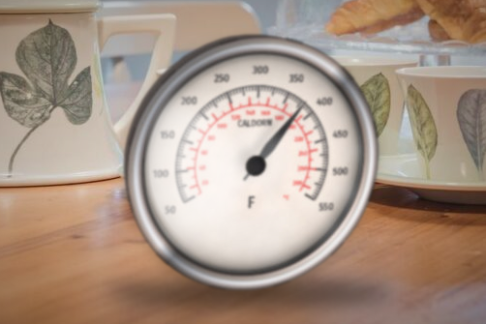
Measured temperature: 375 °F
